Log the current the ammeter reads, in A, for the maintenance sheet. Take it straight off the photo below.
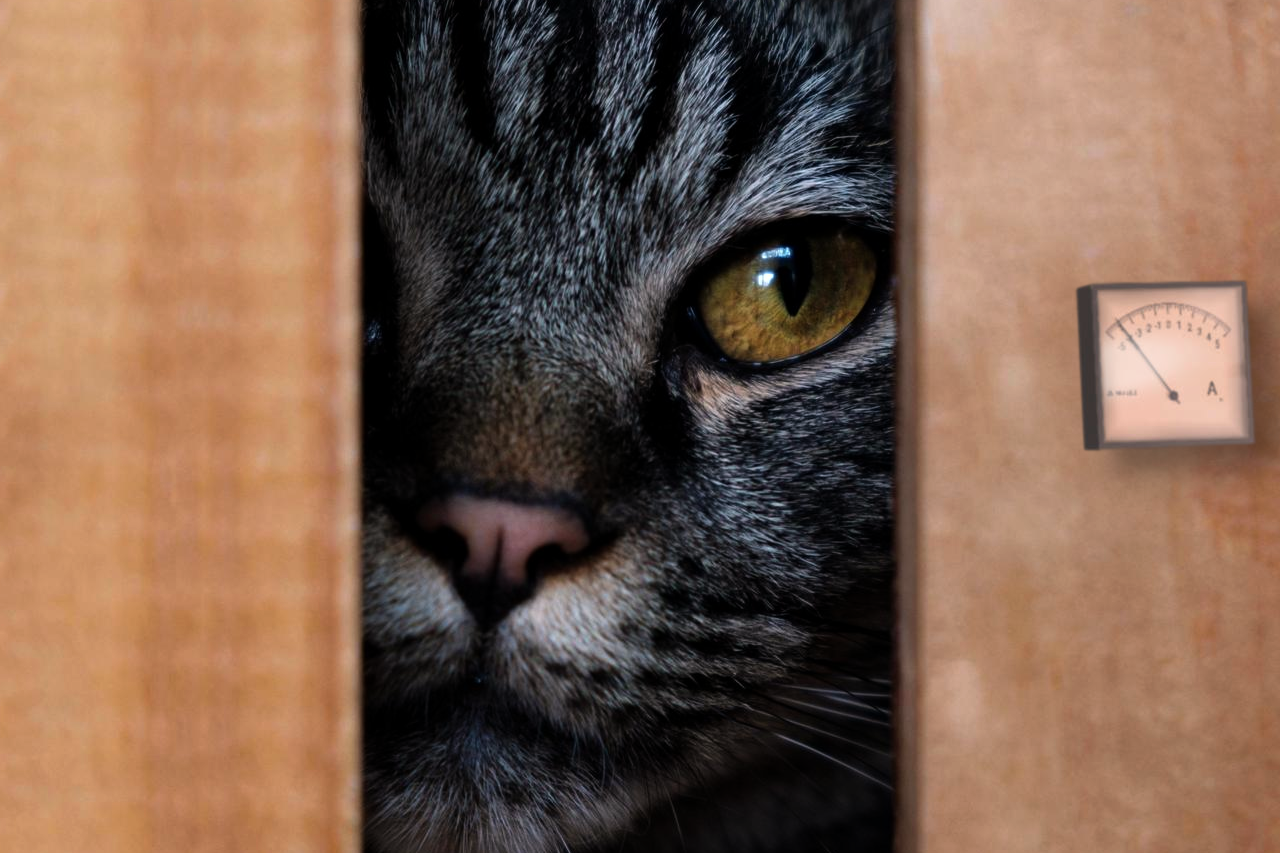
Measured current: -4 A
